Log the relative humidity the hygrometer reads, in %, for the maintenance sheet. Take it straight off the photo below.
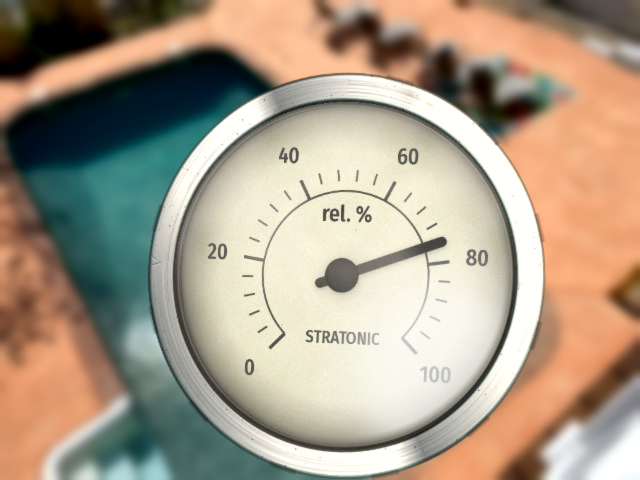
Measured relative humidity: 76 %
